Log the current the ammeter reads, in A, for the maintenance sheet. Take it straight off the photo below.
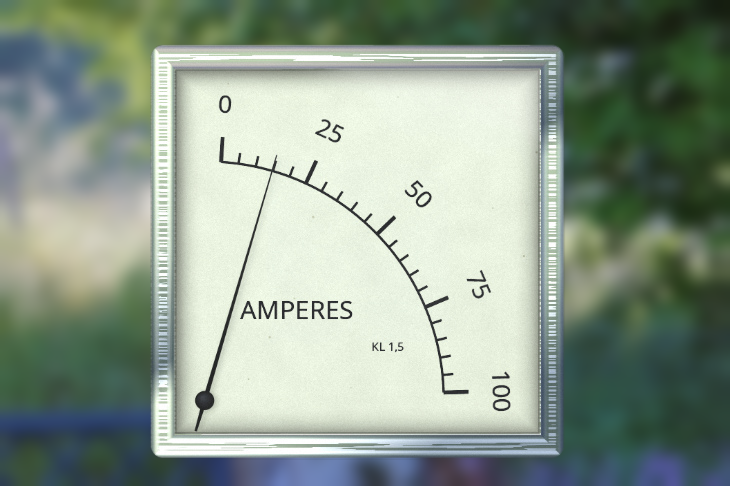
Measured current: 15 A
